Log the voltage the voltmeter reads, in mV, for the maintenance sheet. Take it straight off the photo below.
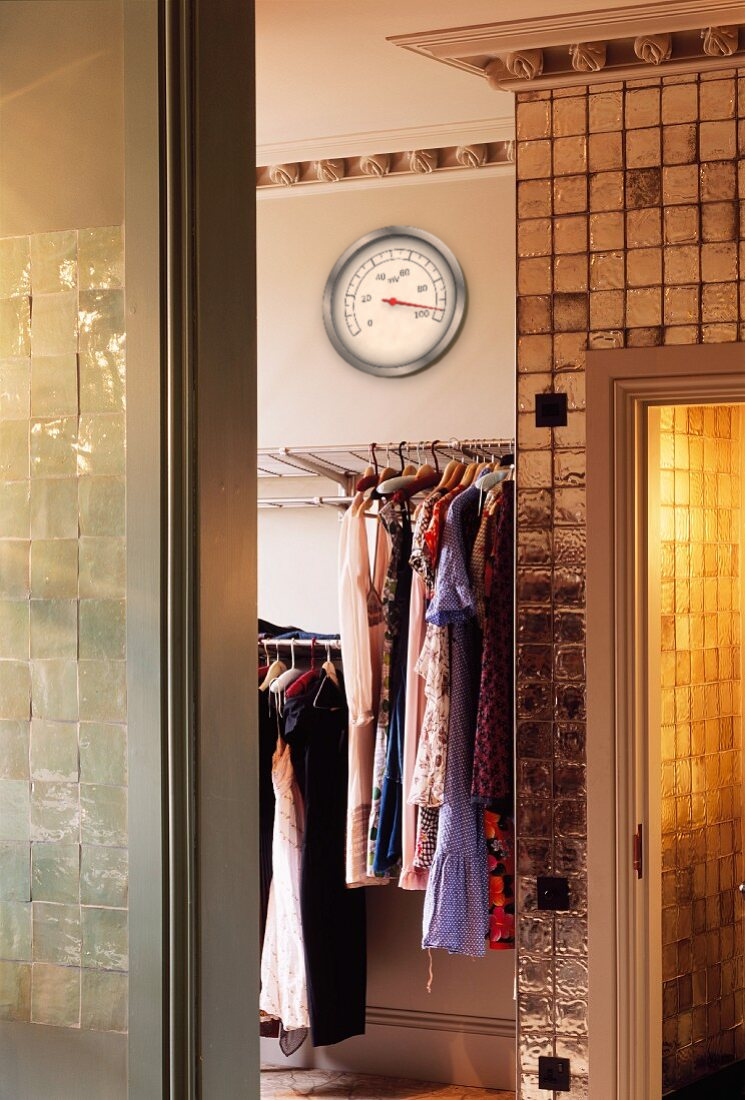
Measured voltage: 95 mV
